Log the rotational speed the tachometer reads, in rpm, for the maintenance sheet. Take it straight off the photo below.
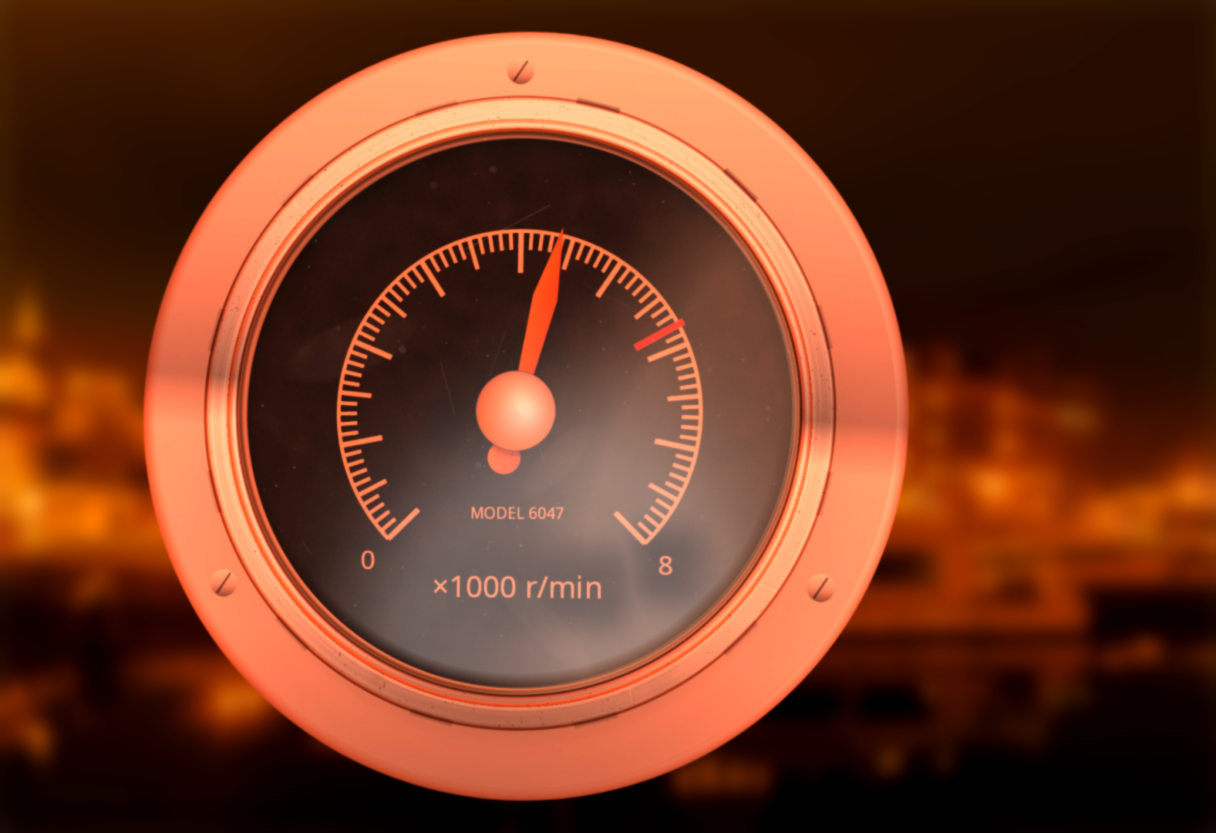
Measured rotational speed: 4400 rpm
